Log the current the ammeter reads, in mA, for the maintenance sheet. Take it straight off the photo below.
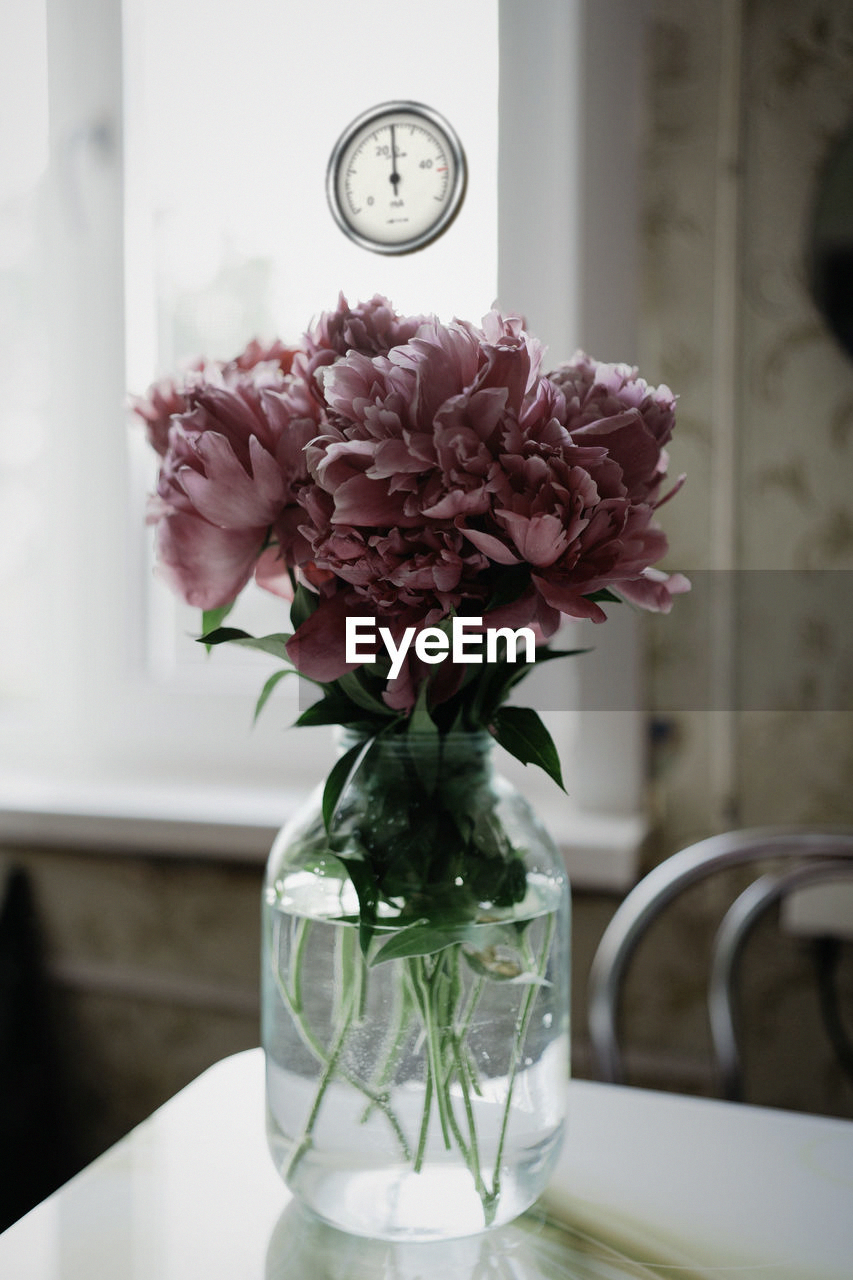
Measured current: 25 mA
